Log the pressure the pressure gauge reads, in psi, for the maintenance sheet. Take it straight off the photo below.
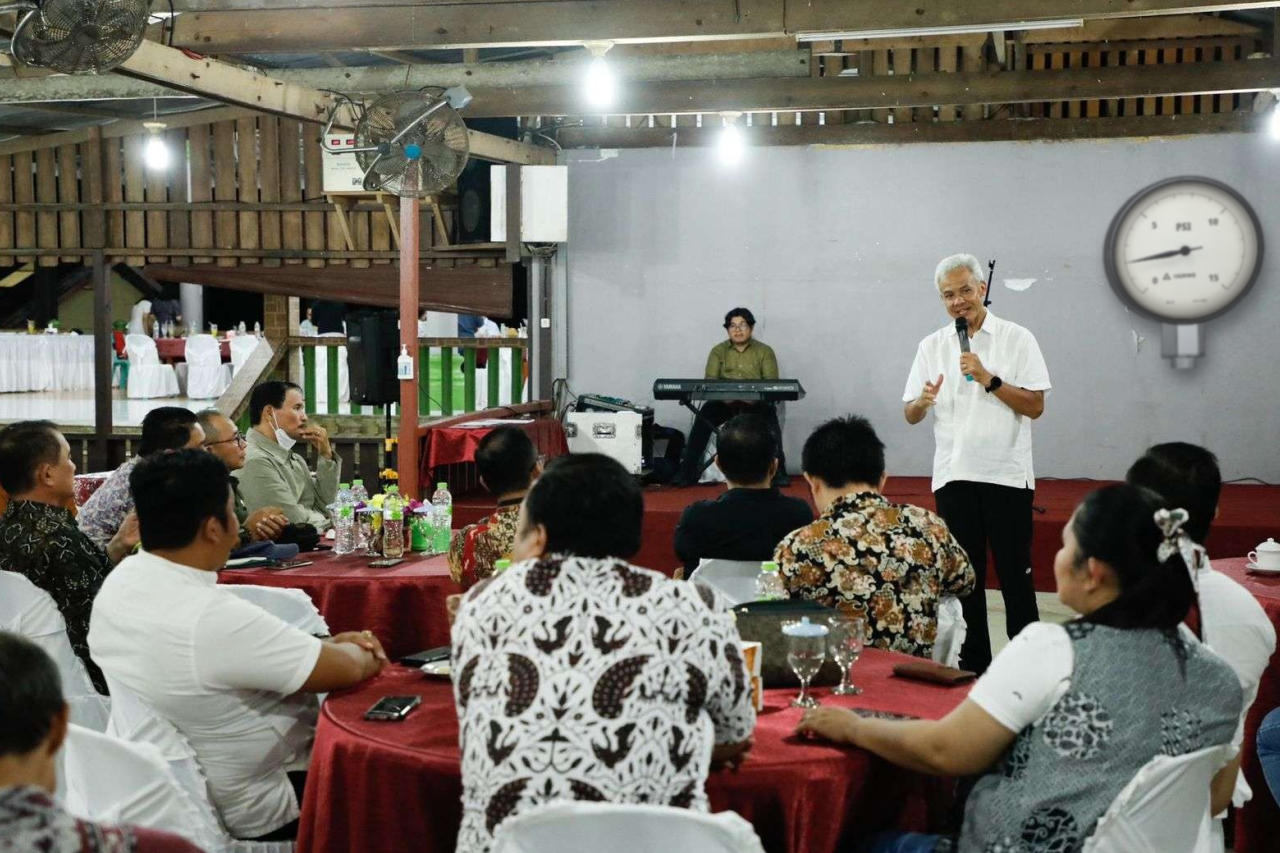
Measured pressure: 2 psi
